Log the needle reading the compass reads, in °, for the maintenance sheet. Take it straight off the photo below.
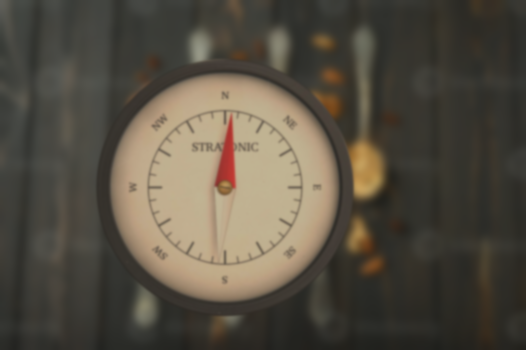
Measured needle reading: 5 °
